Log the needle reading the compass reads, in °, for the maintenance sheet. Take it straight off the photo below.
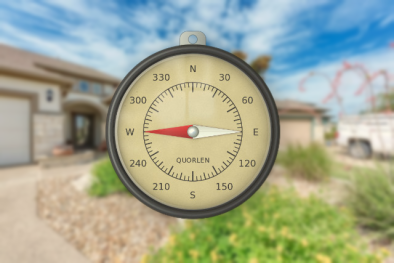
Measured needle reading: 270 °
